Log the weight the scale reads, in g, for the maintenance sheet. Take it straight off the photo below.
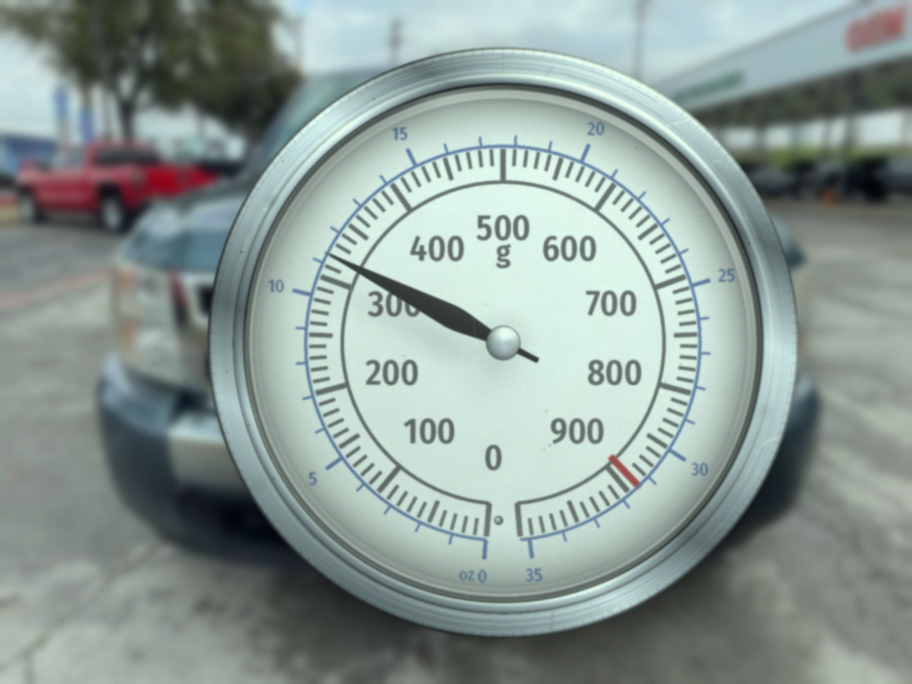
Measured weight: 320 g
